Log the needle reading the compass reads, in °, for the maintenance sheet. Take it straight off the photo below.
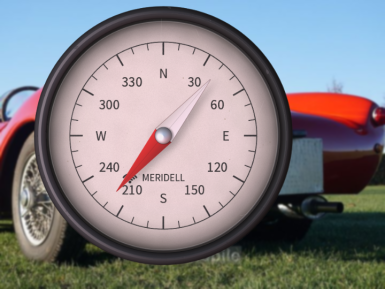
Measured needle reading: 220 °
